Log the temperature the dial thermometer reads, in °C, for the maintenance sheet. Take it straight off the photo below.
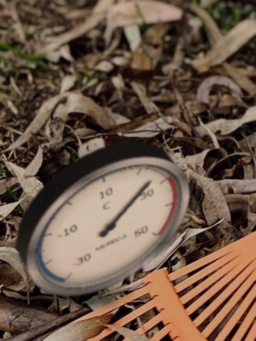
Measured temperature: 25 °C
